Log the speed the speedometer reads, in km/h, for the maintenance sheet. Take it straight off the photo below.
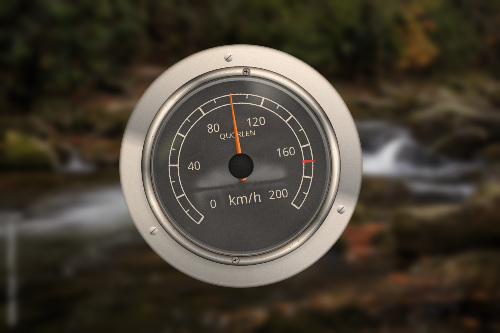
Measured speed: 100 km/h
